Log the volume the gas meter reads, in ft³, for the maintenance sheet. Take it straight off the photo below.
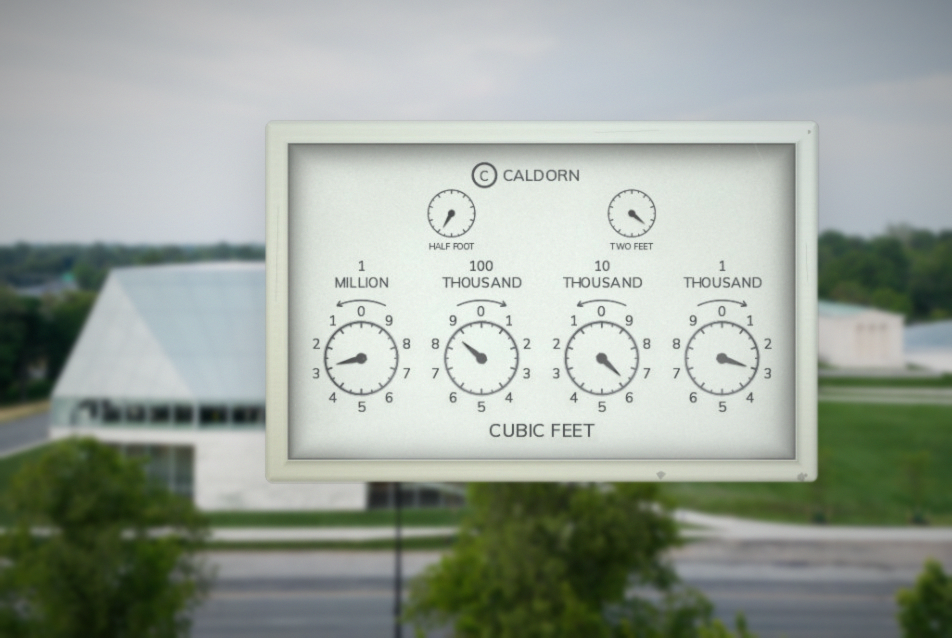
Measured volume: 286300 ft³
